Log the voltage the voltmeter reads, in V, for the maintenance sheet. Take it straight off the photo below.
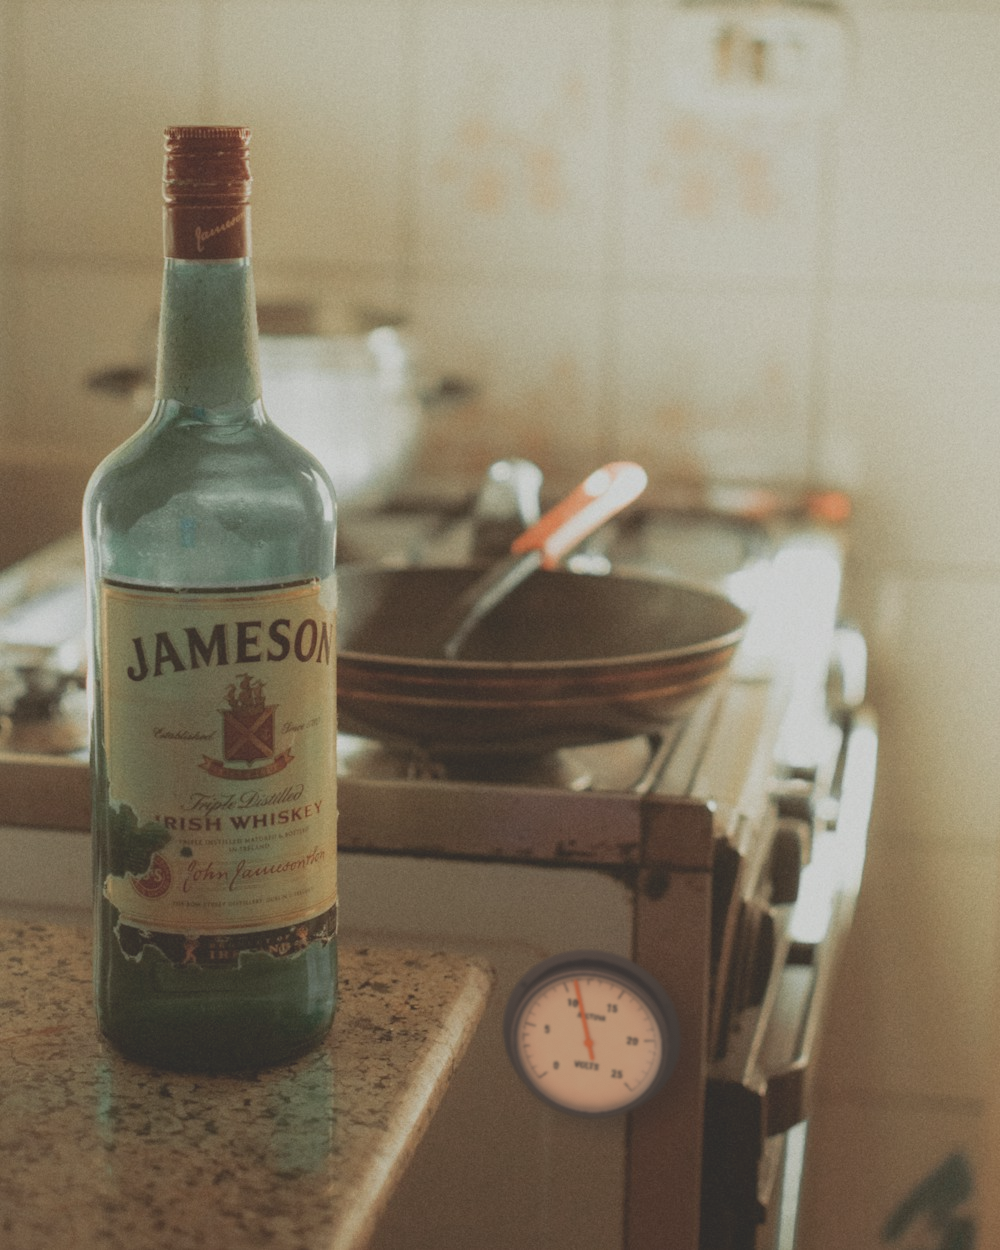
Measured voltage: 11 V
